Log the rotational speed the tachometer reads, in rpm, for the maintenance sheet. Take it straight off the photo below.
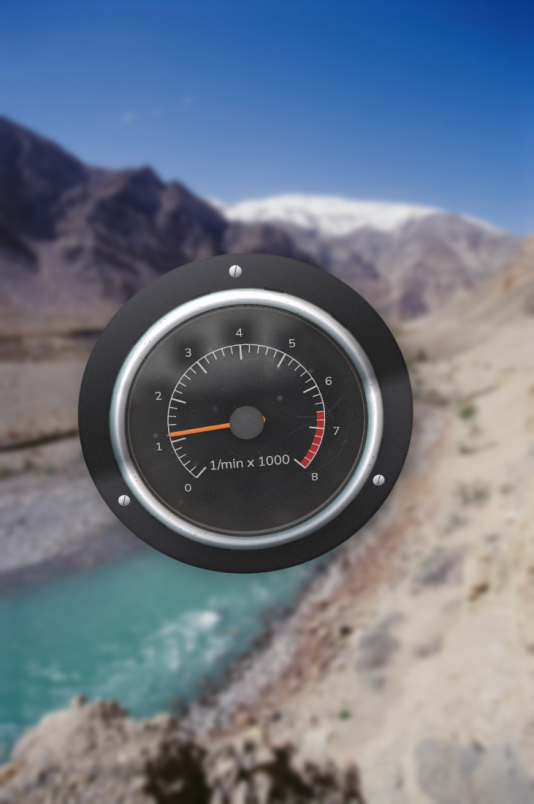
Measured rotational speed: 1200 rpm
